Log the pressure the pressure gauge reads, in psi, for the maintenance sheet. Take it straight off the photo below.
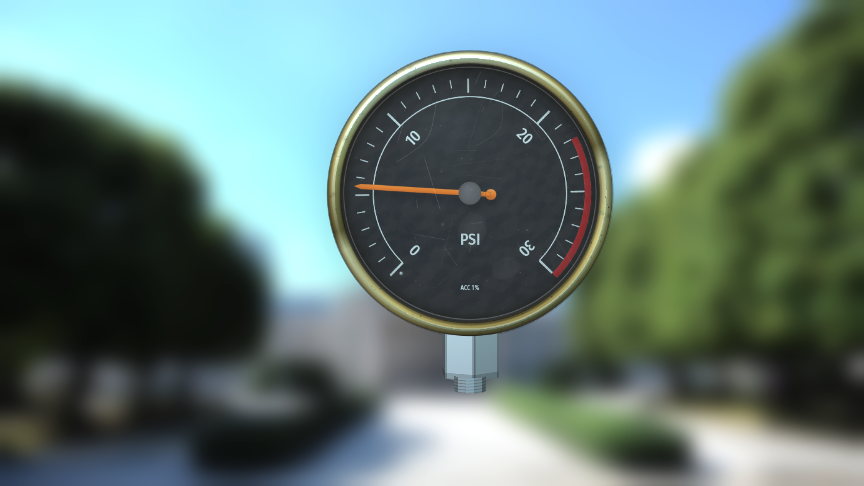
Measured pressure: 5.5 psi
